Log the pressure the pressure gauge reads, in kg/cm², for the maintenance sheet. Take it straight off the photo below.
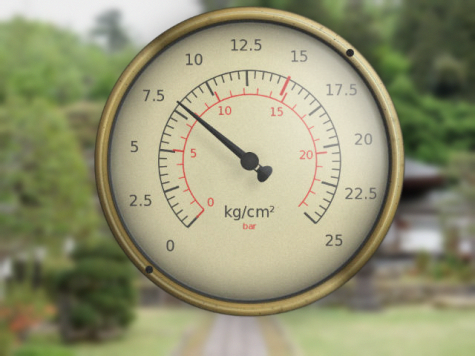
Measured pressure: 8 kg/cm²
